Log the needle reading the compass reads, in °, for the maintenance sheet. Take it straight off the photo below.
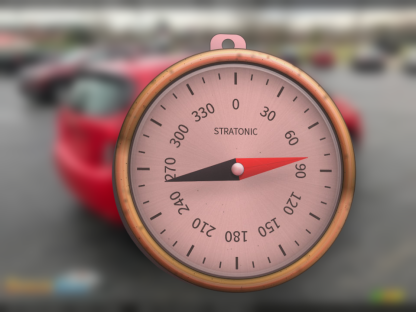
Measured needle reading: 80 °
